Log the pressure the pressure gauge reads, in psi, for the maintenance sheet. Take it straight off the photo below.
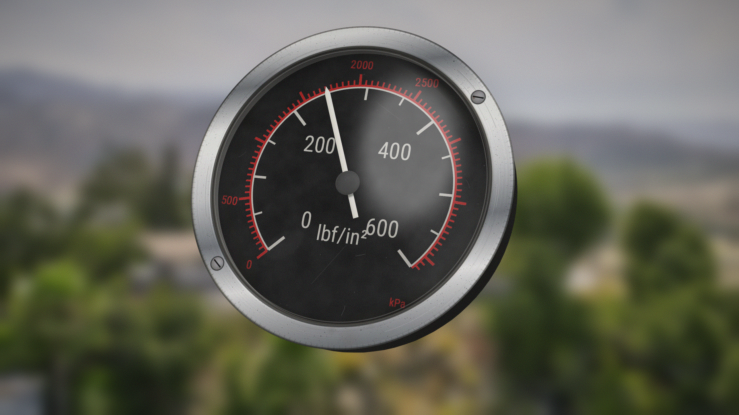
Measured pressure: 250 psi
